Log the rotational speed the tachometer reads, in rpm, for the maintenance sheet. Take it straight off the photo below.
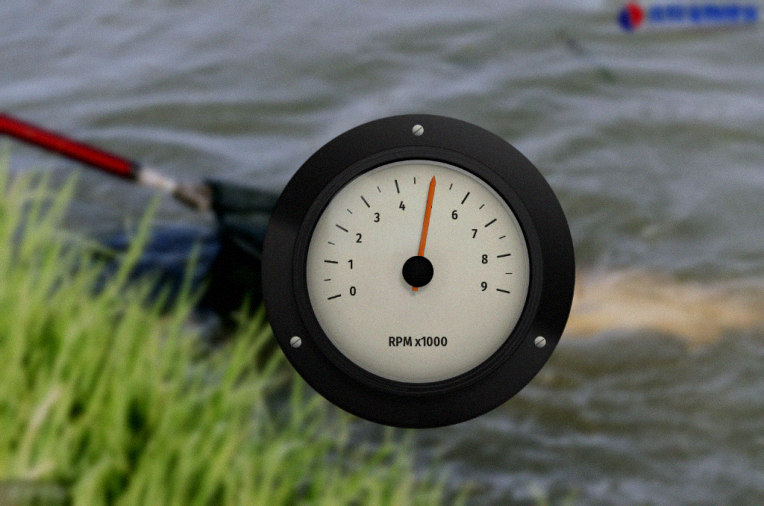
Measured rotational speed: 5000 rpm
